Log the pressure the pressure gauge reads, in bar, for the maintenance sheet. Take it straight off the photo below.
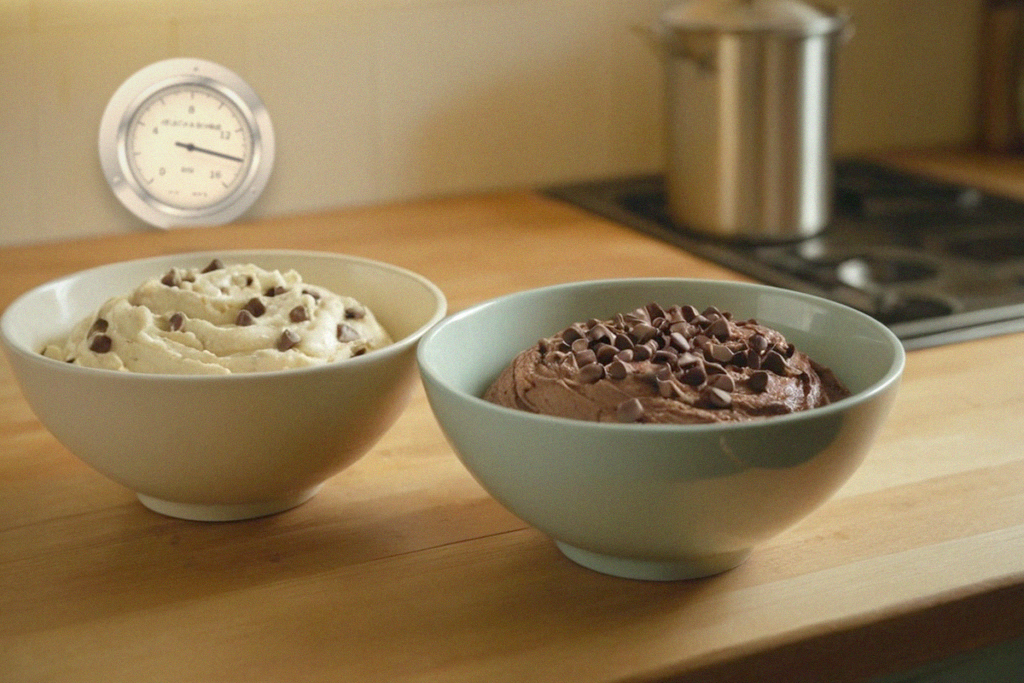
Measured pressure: 14 bar
